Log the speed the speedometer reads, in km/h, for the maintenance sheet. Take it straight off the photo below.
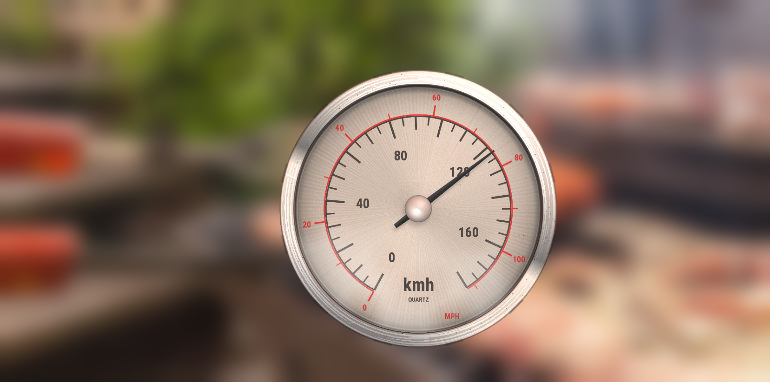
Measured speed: 122.5 km/h
